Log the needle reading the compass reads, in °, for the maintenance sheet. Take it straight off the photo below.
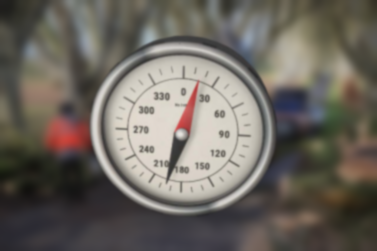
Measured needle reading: 15 °
